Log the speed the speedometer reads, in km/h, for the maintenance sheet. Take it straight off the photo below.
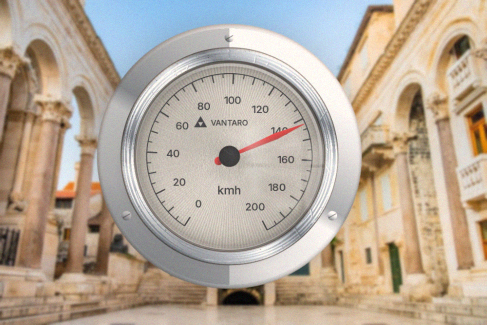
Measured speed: 142.5 km/h
